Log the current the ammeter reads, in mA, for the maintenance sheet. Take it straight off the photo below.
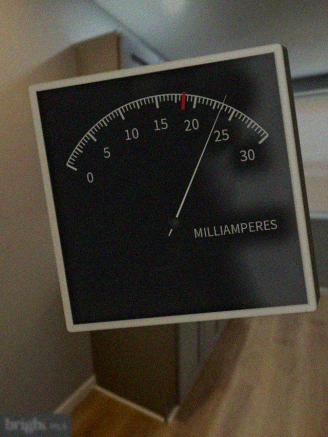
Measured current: 23.5 mA
